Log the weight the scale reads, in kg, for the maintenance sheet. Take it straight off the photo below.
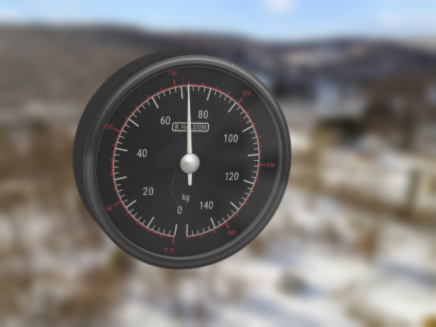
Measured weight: 72 kg
